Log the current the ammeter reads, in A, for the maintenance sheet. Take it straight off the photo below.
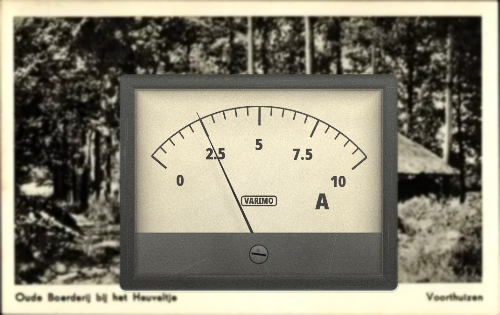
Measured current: 2.5 A
